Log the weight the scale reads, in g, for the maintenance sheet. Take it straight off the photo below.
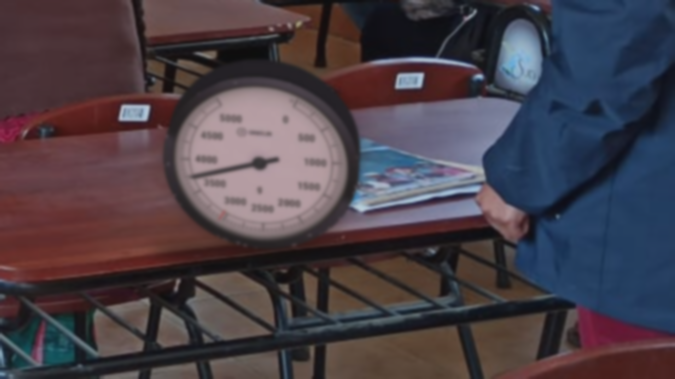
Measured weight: 3750 g
